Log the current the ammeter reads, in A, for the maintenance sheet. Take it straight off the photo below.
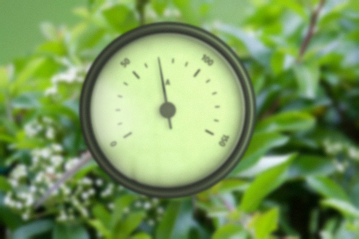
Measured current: 70 A
